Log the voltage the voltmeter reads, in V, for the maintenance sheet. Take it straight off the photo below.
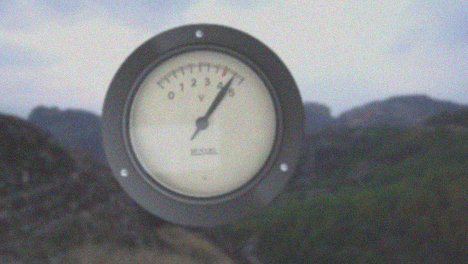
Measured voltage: 4.5 V
